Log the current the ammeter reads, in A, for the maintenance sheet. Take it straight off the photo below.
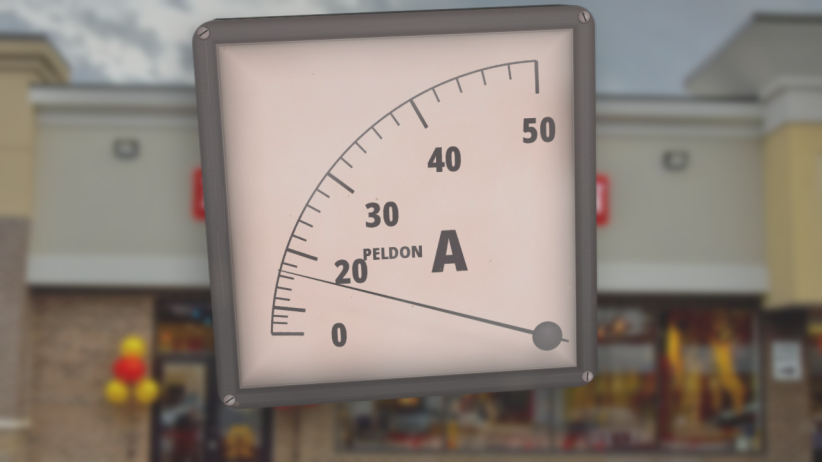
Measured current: 17 A
